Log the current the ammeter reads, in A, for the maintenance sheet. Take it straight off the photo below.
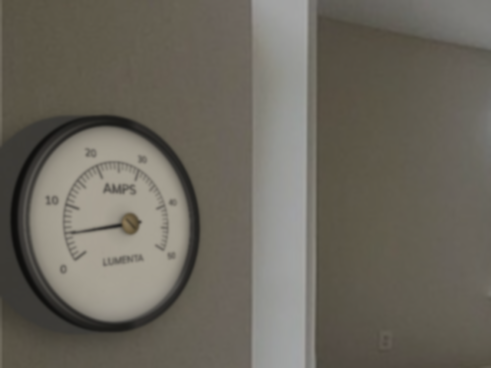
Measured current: 5 A
